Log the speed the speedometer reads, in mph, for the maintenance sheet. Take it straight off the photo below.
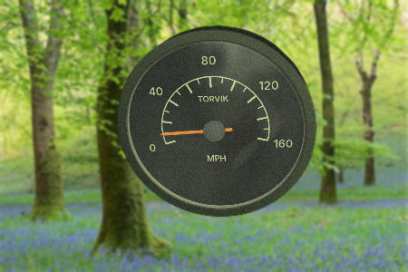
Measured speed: 10 mph
